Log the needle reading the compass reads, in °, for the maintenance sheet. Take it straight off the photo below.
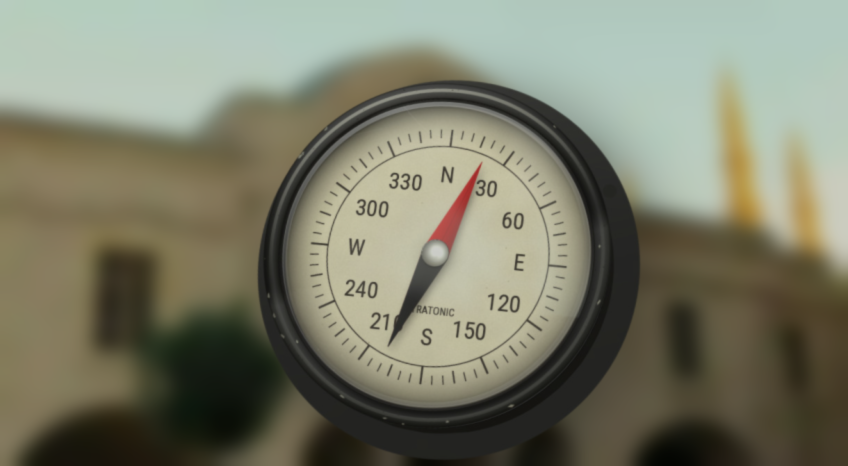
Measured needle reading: 20 °
